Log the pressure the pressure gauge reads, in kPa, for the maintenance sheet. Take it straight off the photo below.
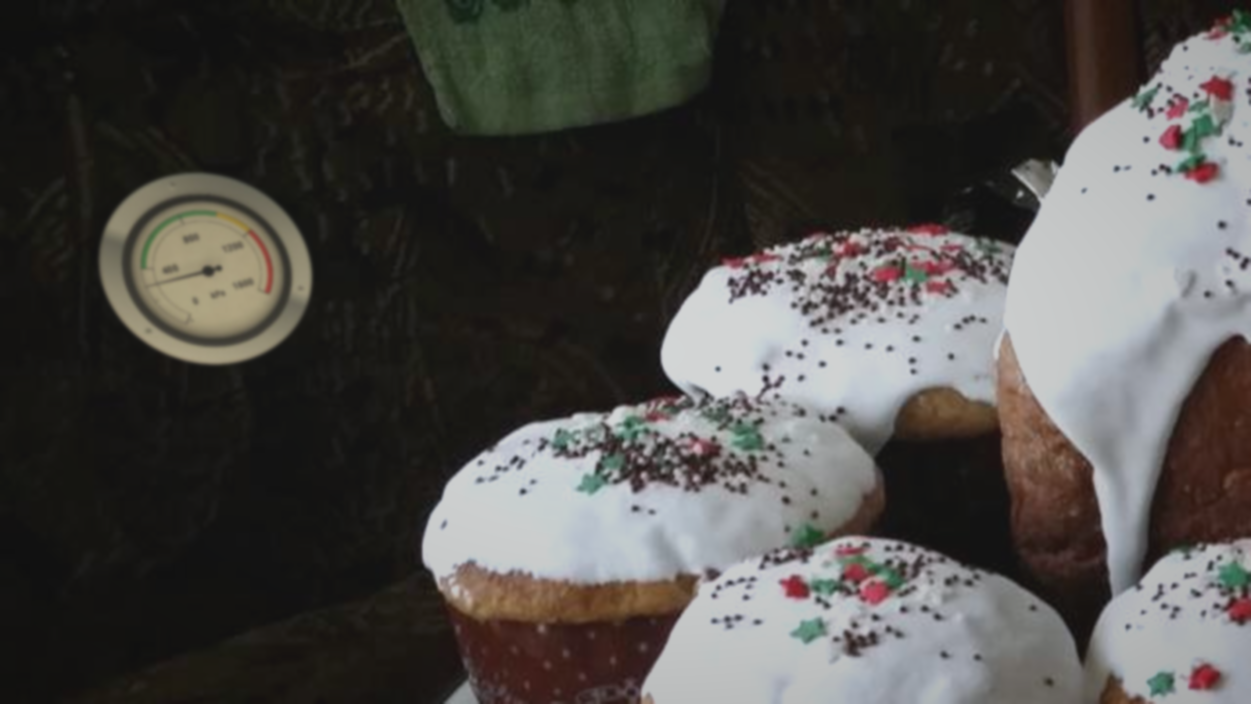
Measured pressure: 300 kPa
